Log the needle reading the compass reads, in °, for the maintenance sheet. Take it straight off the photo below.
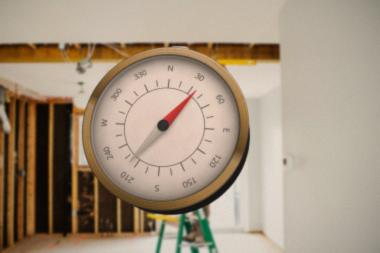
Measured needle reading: 37.5 °
